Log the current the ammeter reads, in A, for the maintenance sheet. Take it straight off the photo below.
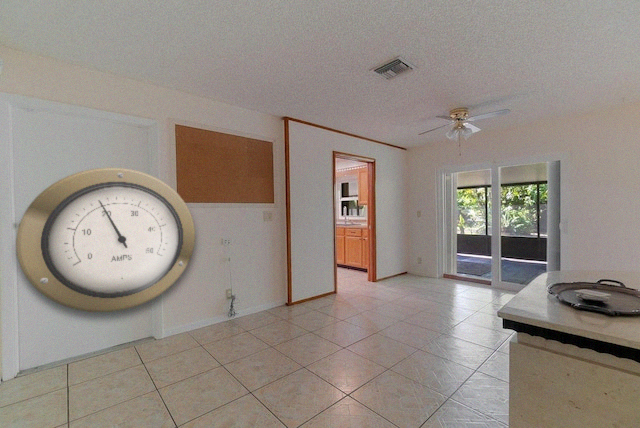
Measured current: 20 A
